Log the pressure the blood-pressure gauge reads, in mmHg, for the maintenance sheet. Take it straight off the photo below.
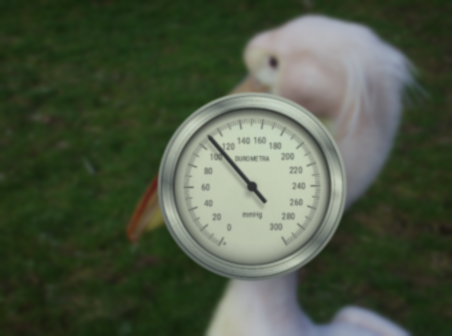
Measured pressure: 110 mmHg
